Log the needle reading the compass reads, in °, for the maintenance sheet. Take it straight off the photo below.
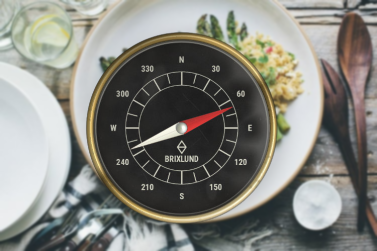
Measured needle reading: 67.5 °
